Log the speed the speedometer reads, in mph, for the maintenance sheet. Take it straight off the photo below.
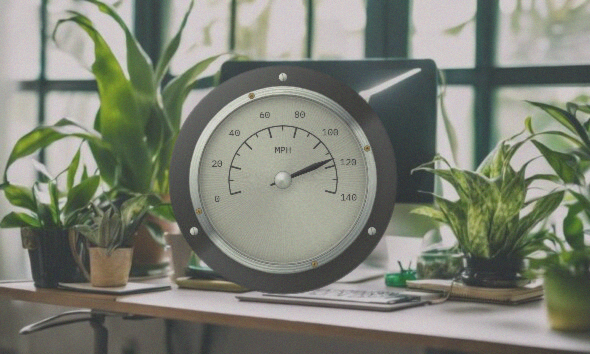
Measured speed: 115 mph
